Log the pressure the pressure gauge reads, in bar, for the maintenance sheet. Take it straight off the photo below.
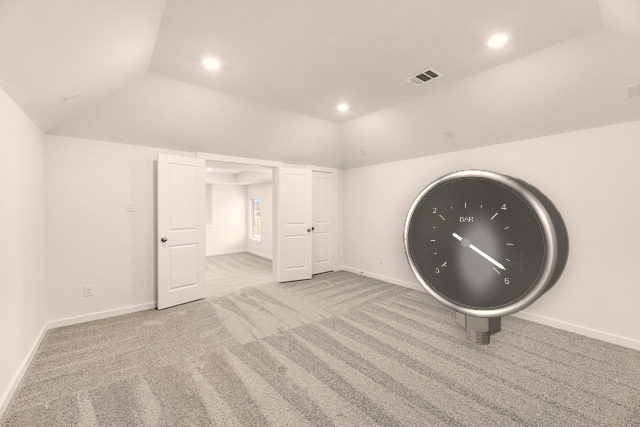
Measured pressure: 5.75 bar
